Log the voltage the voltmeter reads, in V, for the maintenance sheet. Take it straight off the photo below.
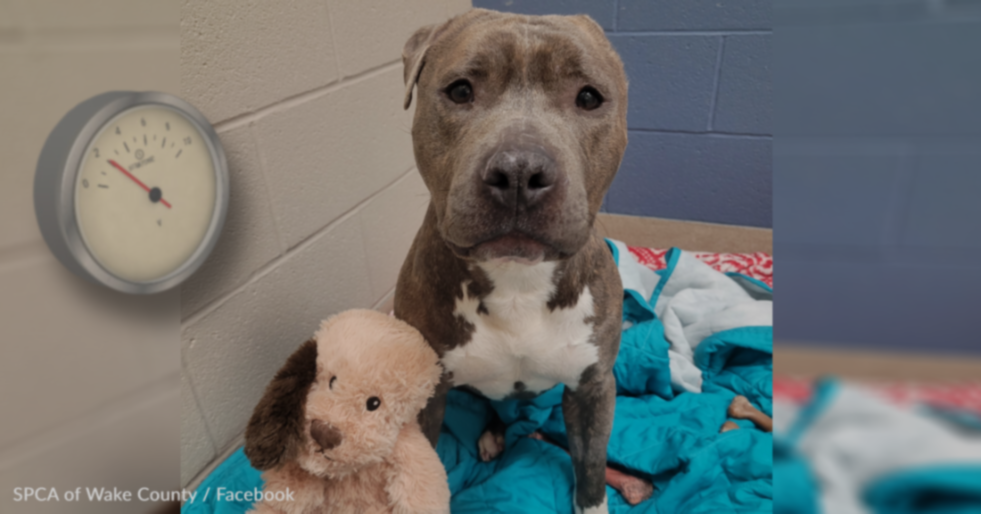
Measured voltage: 2 V
